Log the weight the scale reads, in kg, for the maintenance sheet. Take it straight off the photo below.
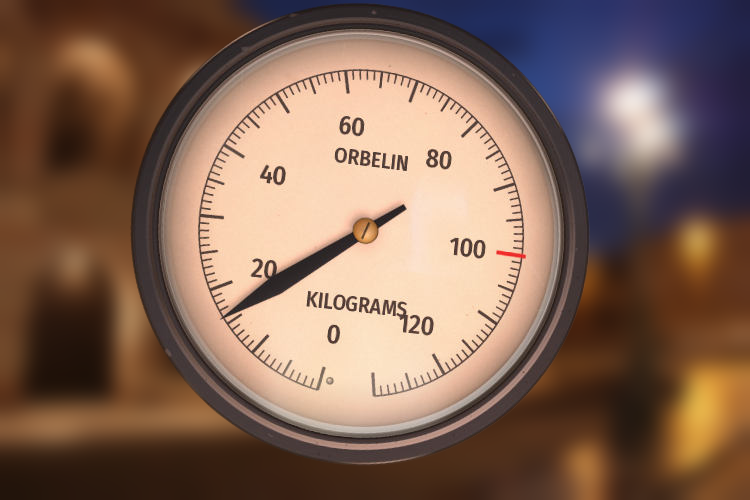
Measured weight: 16 kg
